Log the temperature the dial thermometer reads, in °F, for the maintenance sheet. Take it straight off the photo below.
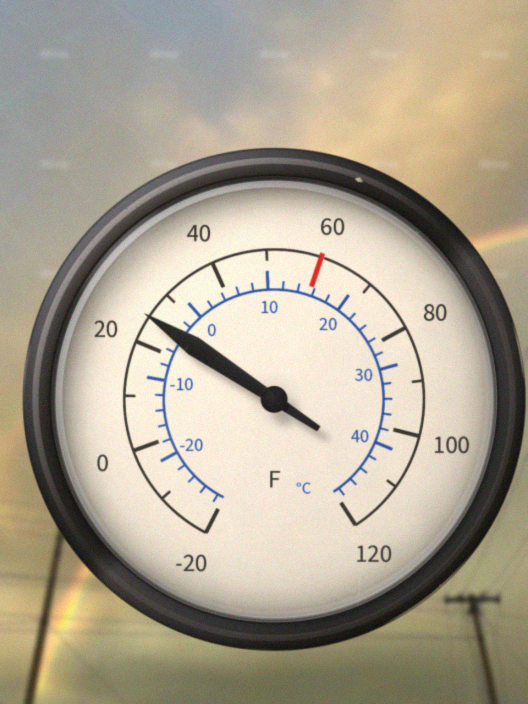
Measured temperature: 25 °F
